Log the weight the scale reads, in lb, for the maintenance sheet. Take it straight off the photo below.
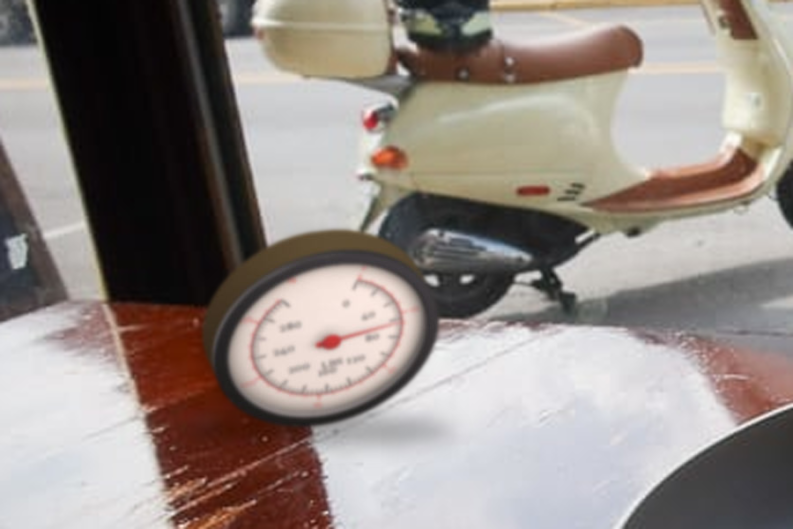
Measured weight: 60 lb
